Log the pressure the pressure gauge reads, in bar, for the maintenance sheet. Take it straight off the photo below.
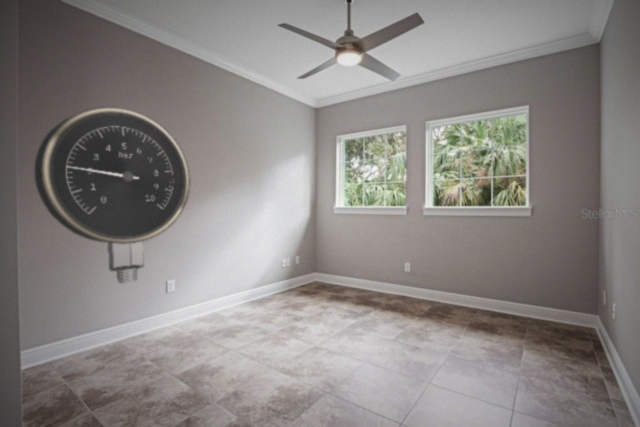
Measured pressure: 2 bar
